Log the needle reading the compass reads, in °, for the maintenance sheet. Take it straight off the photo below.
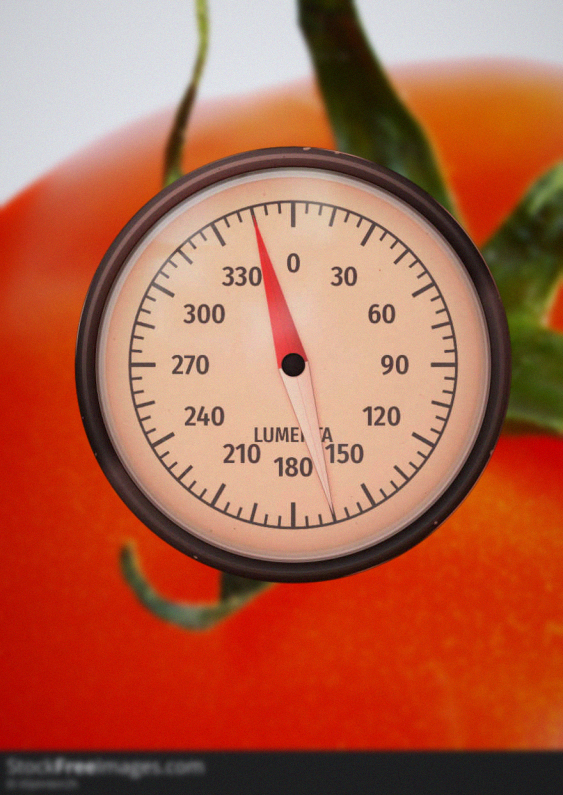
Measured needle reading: 345 °
